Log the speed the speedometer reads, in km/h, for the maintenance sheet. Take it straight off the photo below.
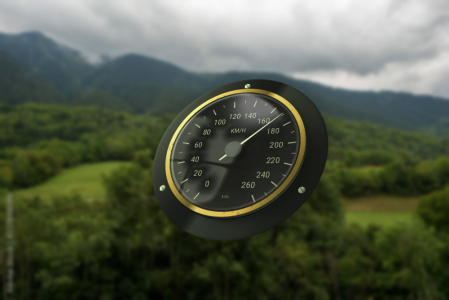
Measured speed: 170 km/h
